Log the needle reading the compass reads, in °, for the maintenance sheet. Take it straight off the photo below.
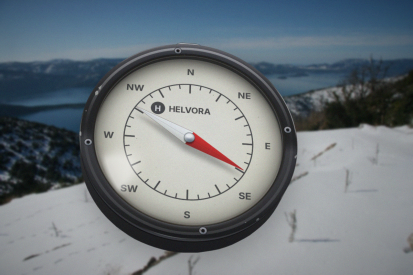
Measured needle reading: 120 °
